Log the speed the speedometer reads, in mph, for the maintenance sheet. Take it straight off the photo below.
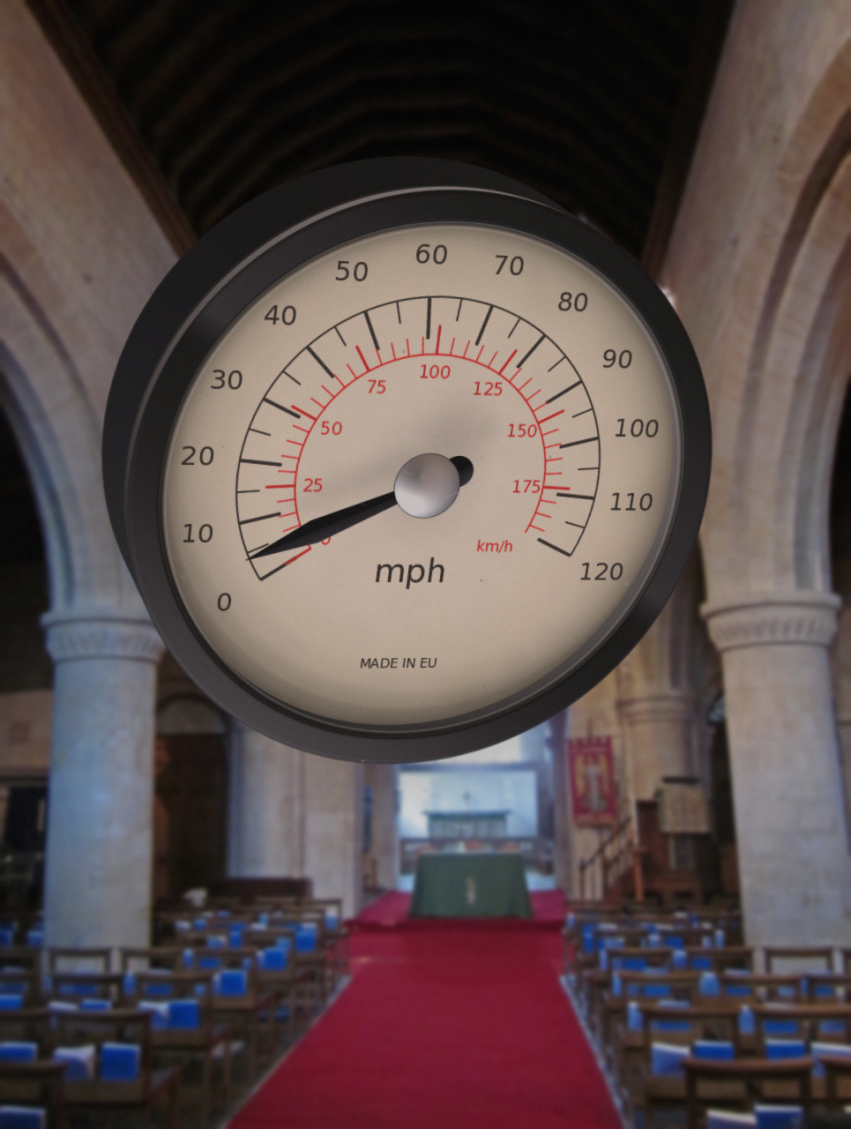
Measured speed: 5 mph
